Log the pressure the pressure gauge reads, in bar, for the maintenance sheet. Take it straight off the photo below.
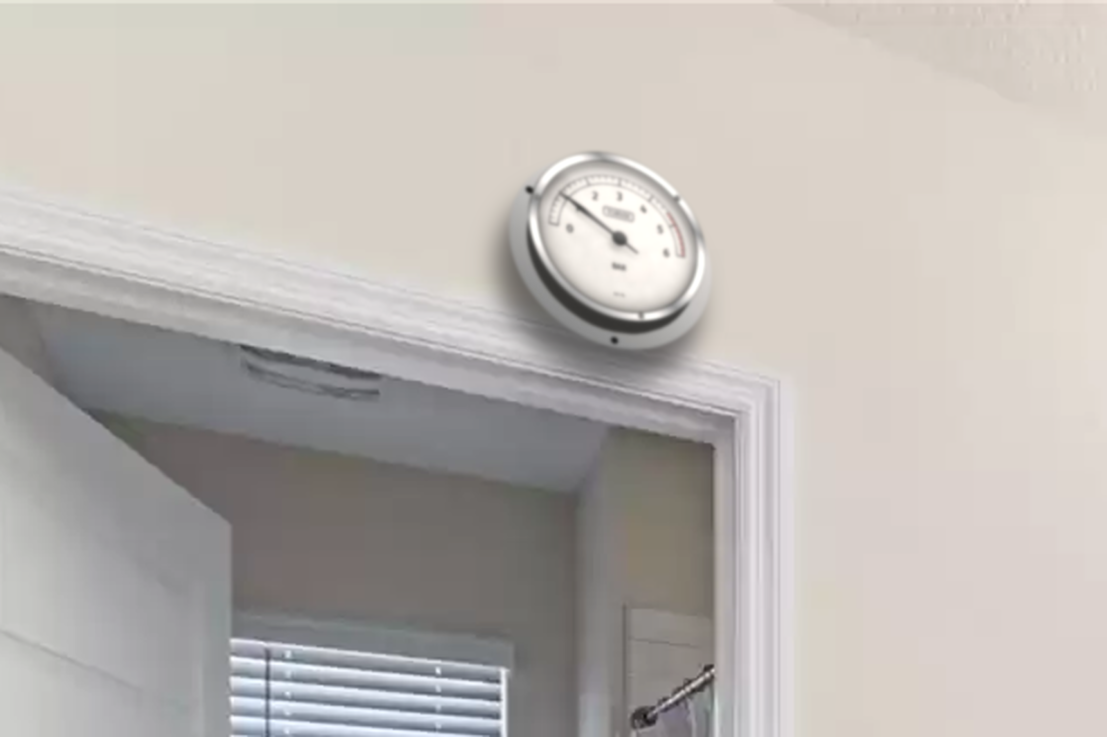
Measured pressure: 1 bar
